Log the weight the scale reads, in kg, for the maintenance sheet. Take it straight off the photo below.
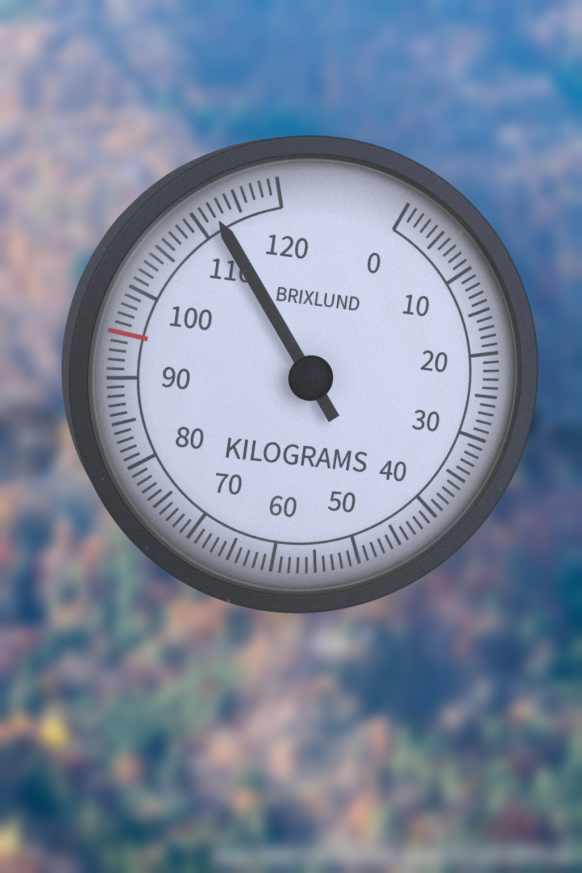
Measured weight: 112 kg
